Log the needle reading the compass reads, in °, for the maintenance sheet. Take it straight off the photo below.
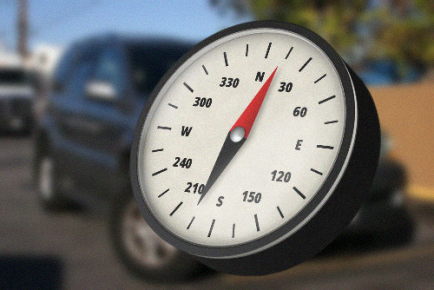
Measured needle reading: 15 °
